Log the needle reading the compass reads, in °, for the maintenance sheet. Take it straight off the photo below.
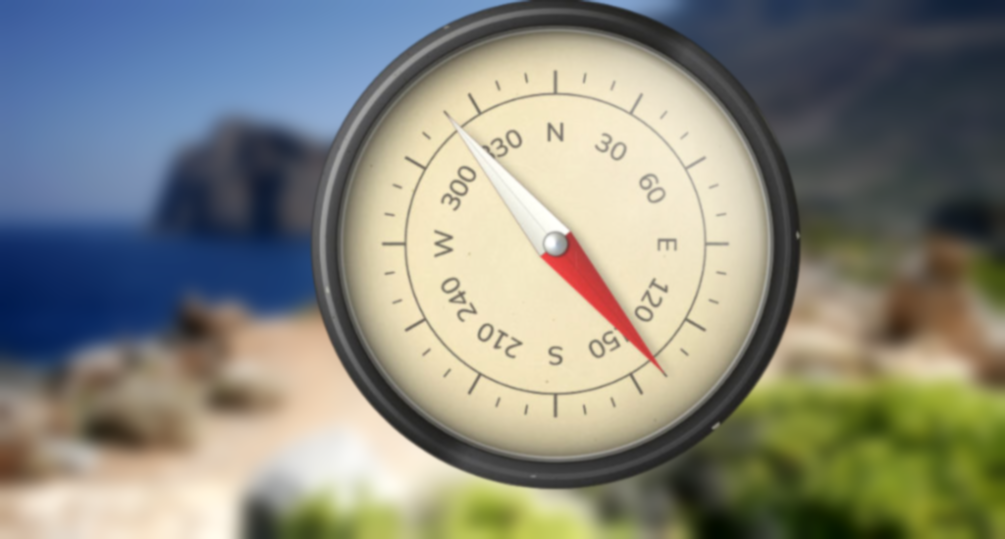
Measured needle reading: 140 °
